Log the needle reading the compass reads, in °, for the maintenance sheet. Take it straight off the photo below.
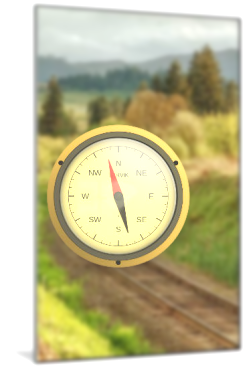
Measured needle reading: 345 °
